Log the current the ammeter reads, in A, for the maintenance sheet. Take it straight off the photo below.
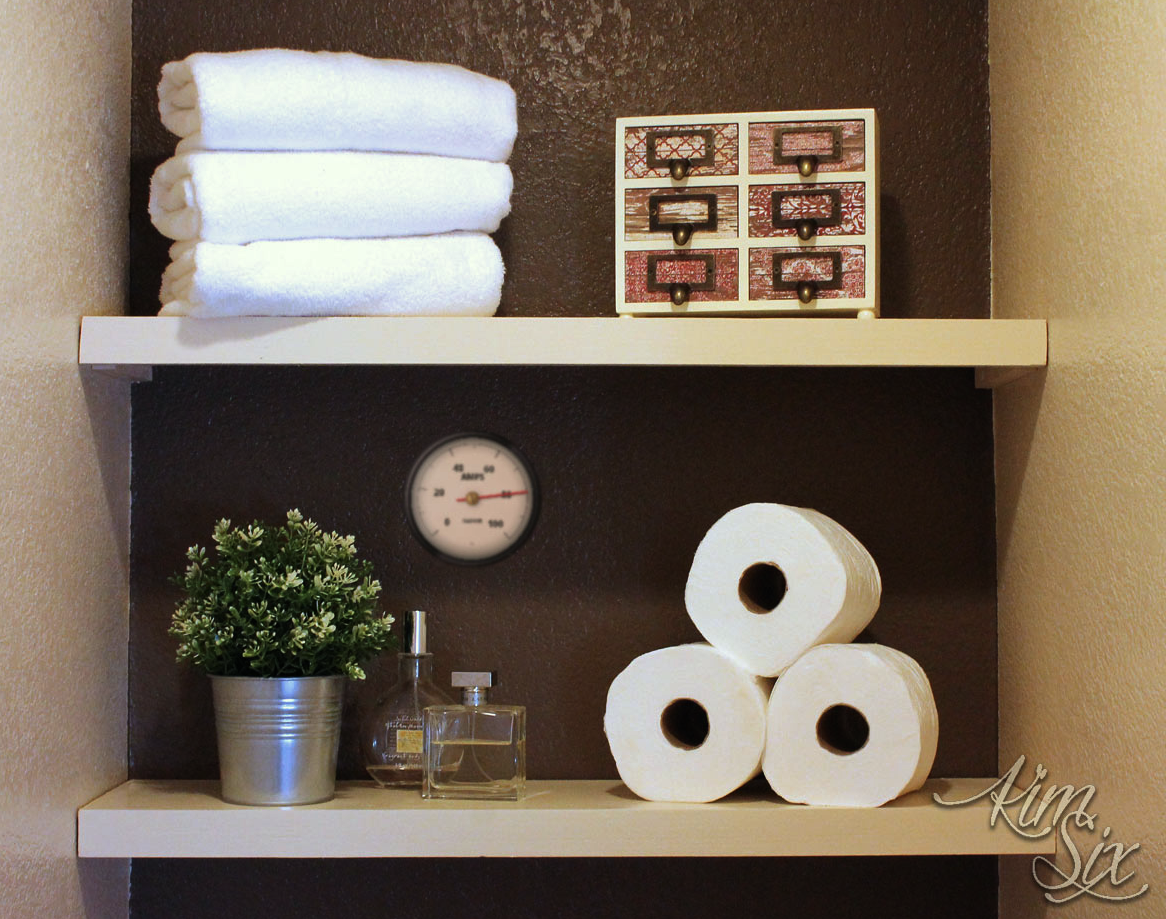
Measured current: 80 A
